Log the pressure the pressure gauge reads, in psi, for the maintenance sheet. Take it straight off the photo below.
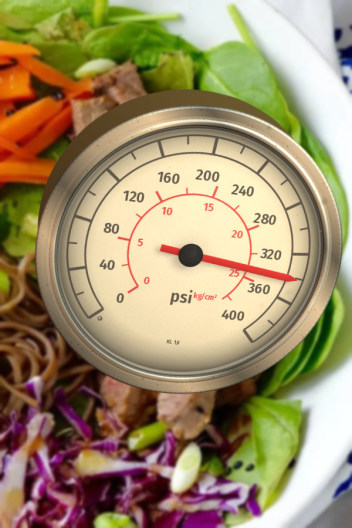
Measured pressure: 340 psi
